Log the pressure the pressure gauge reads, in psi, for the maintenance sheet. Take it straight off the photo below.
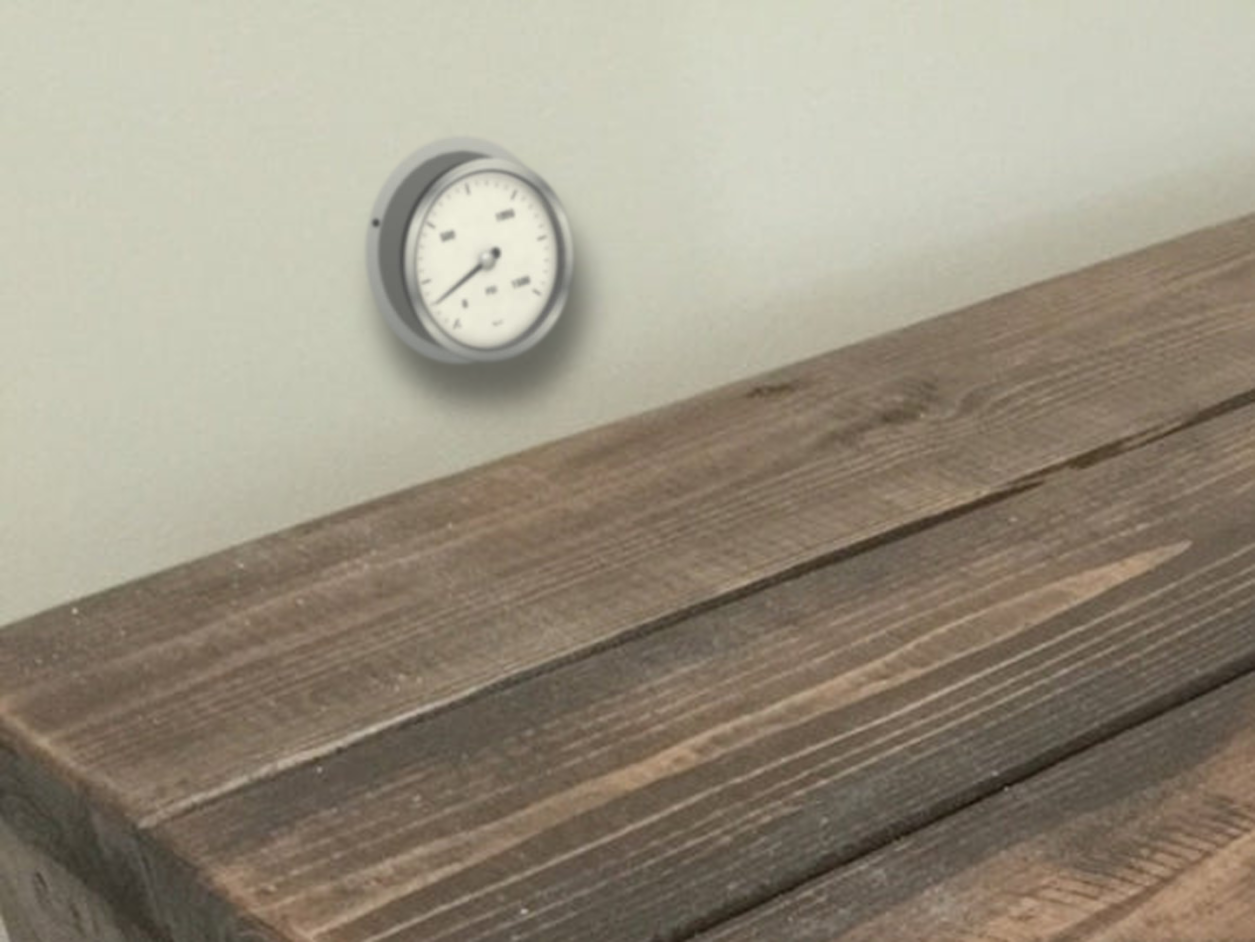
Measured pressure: 150 psi
